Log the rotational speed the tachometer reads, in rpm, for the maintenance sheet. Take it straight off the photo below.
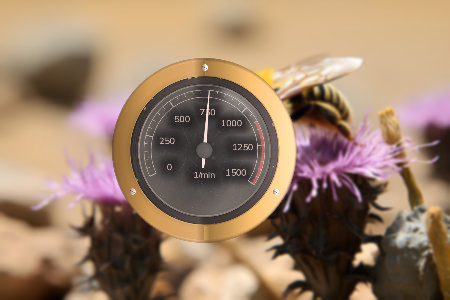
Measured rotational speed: 750 rpm
